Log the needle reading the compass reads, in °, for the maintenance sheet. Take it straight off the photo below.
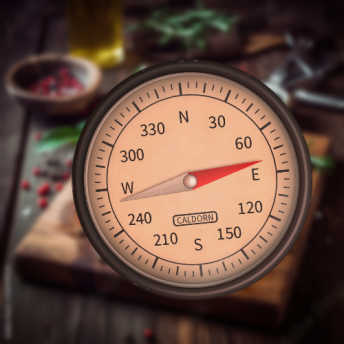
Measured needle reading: 80 °
